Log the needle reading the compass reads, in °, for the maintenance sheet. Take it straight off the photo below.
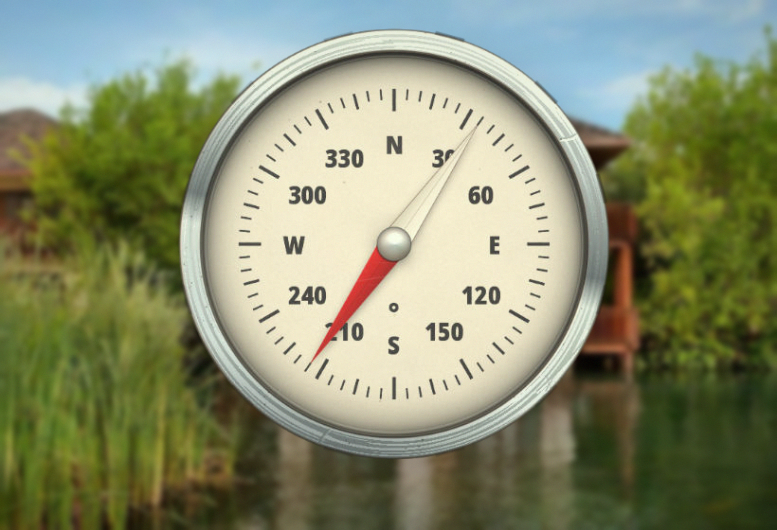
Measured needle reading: 215 °
